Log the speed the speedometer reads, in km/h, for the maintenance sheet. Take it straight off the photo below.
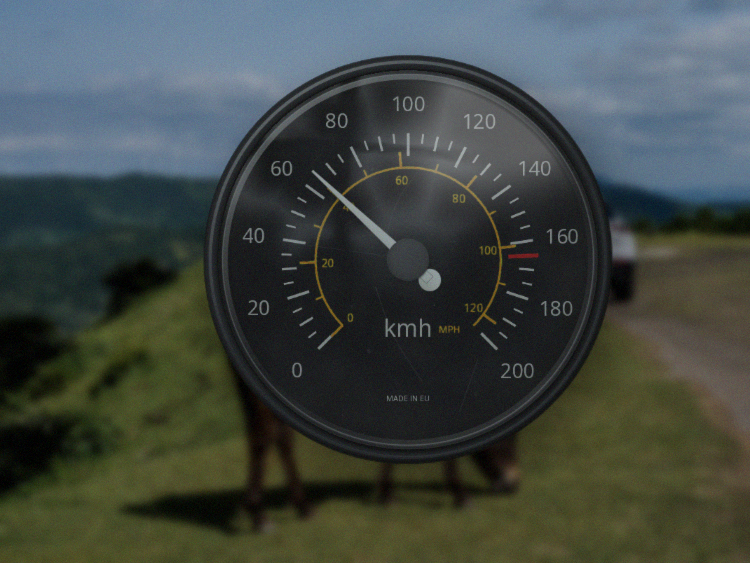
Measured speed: 65 km/h
